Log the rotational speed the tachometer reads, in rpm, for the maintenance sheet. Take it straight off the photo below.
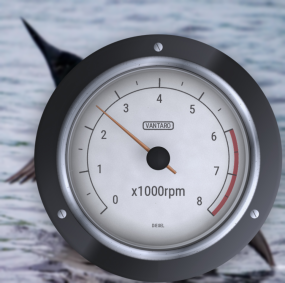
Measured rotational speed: 2500 rpm
